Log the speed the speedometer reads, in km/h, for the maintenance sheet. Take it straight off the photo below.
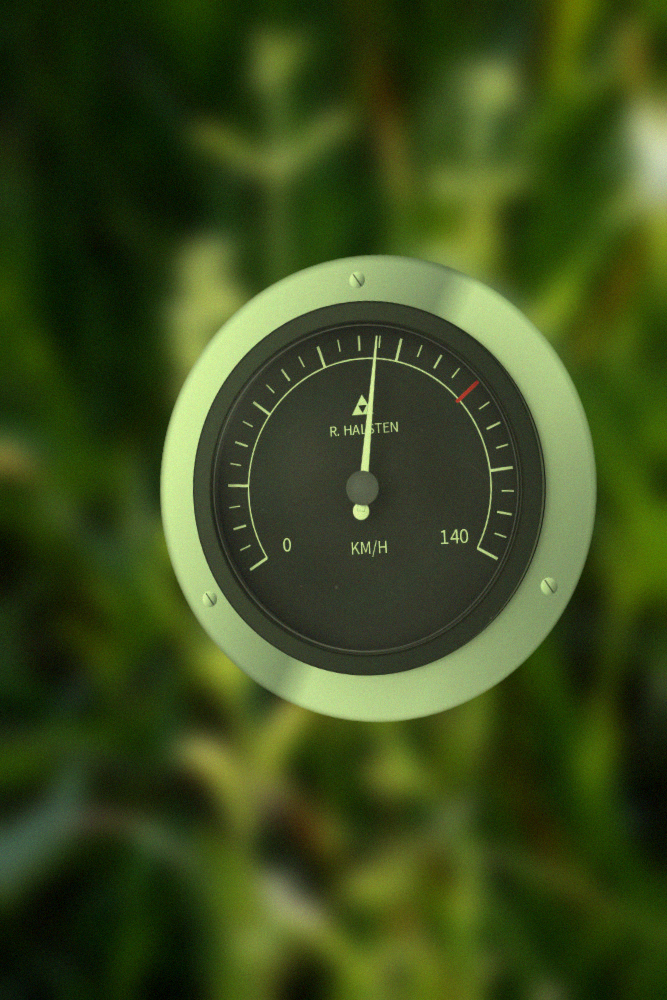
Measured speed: 75 km/h
